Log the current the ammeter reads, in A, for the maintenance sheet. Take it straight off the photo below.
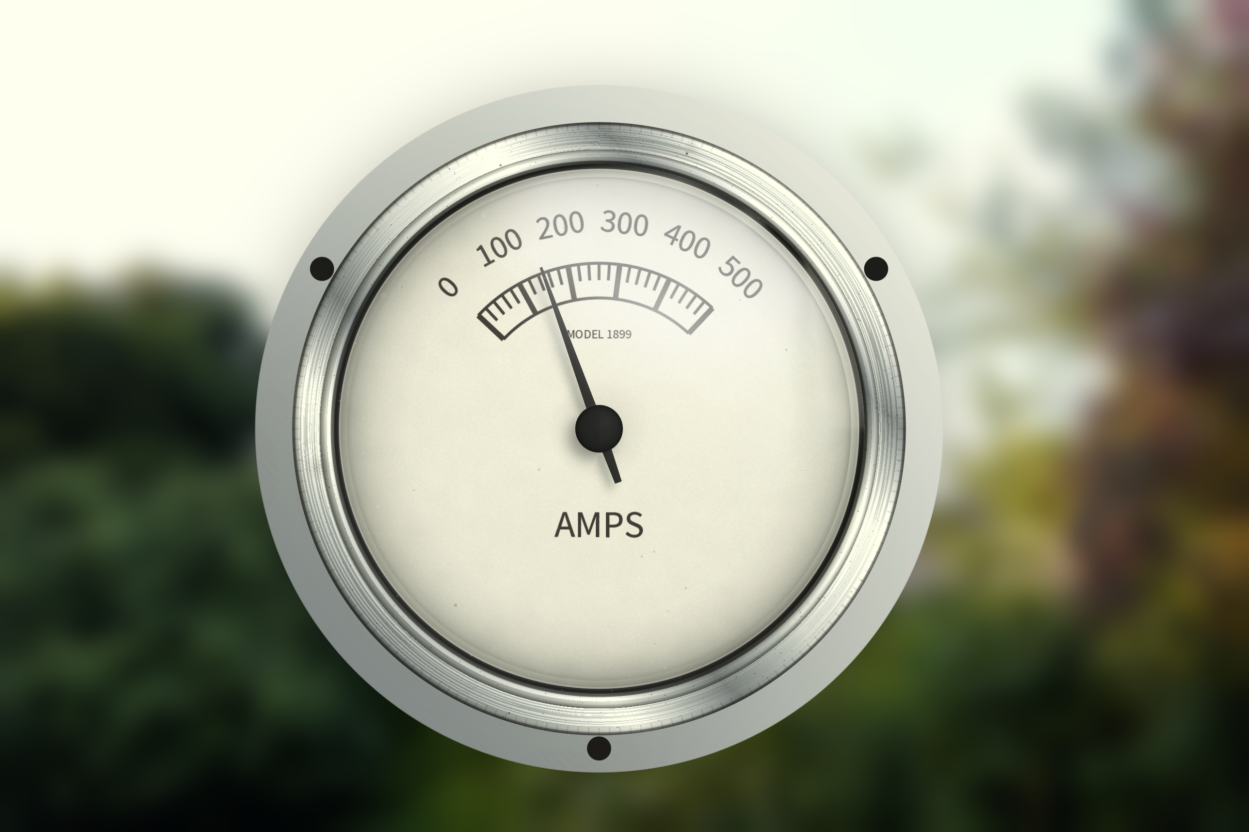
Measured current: 150 A
